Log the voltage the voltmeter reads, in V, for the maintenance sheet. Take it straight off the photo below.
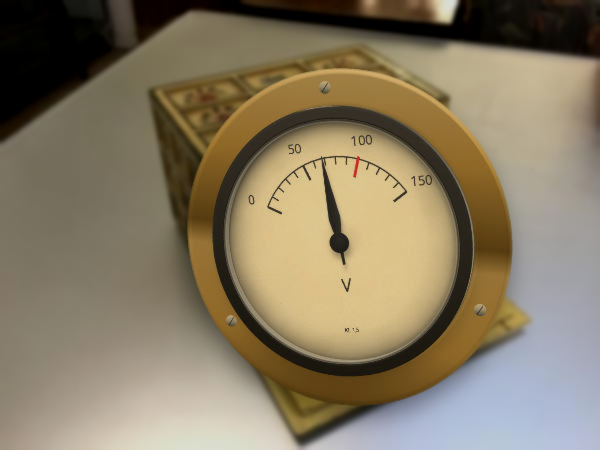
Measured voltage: 70 V
